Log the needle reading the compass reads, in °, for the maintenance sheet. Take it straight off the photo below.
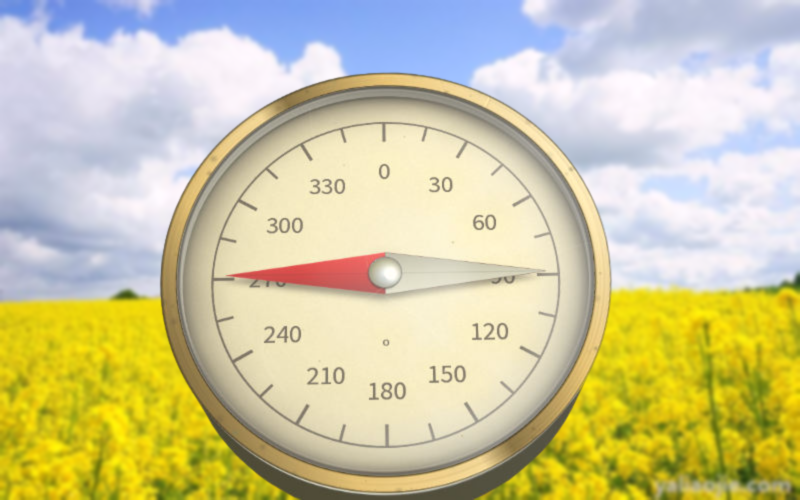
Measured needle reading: 270 °
